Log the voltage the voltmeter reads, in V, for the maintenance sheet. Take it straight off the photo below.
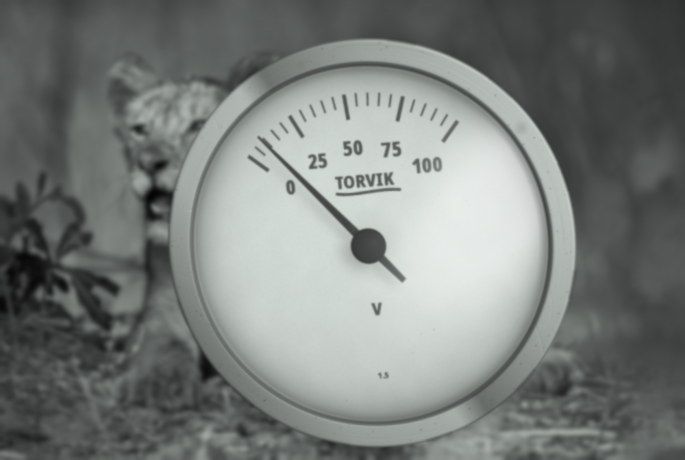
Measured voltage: 10 V
